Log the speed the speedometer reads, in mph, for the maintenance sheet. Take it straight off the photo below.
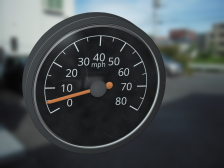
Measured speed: 5 mph
